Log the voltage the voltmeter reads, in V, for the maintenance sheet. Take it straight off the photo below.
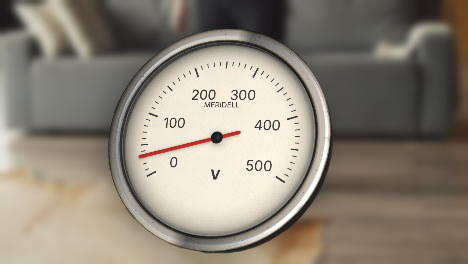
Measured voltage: 30 V
